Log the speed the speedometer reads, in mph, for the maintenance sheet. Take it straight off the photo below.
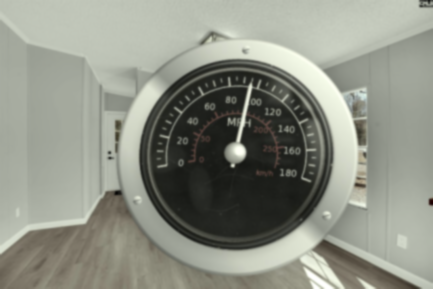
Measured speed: 95 mph
